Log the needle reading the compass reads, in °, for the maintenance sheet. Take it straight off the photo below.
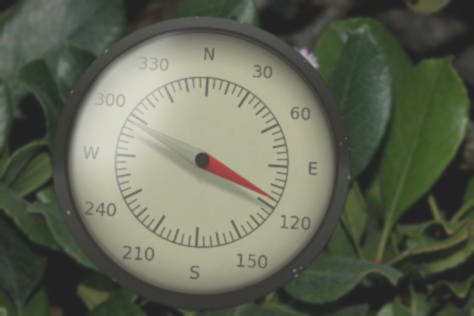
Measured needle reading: 115 °
